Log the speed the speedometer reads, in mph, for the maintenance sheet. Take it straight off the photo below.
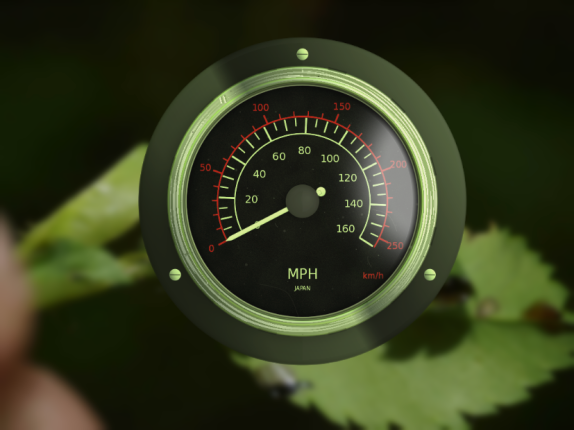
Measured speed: 0 mph
